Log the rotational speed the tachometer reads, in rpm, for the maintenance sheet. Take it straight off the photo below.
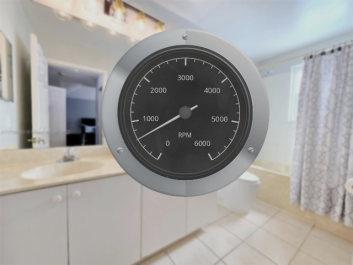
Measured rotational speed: 600 rpm
